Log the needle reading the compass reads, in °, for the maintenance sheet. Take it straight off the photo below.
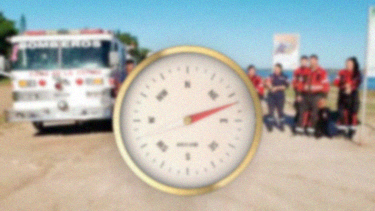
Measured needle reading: 70 °
